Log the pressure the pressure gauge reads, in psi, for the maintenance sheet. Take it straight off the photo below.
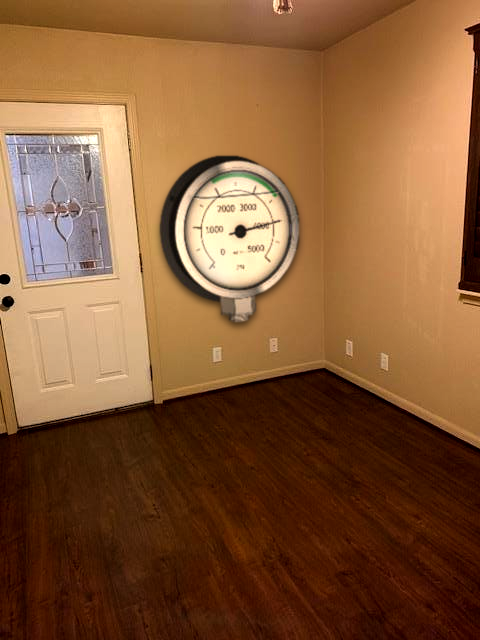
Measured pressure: 4000 psi
